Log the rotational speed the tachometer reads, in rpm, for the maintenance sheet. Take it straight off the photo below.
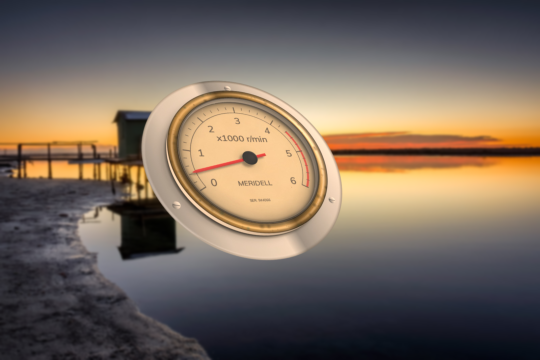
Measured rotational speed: 400 rpm
